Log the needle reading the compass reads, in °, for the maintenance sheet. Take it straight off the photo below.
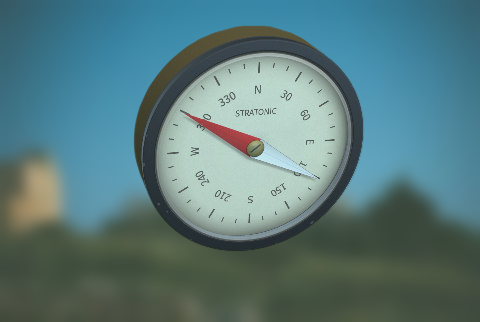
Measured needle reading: 300 °
